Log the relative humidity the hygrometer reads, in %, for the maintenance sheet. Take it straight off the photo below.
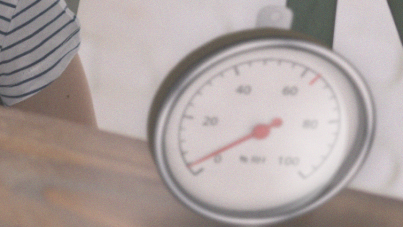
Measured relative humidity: 4 %
